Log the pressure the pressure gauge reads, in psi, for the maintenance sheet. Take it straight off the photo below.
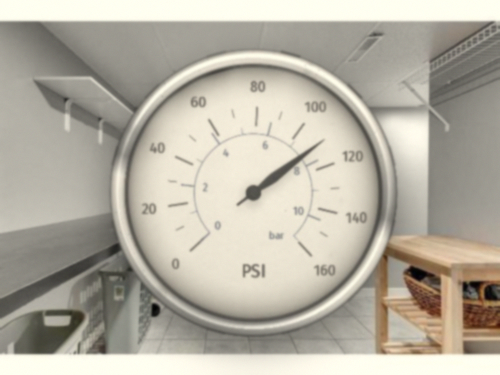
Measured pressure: 110 psi
